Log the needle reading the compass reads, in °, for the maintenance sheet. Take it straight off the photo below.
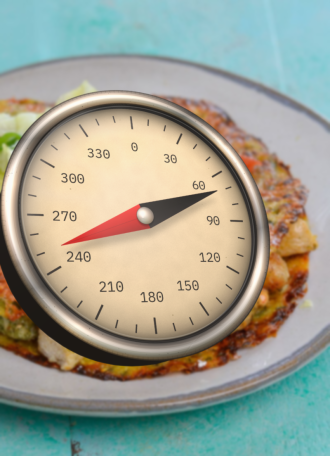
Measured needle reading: 250 °
